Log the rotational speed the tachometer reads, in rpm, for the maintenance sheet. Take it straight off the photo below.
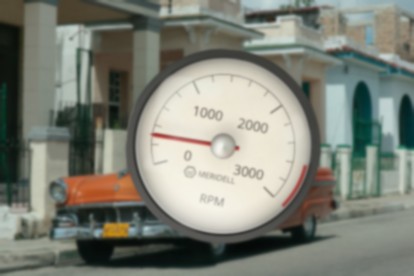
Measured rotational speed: 300 rpm
